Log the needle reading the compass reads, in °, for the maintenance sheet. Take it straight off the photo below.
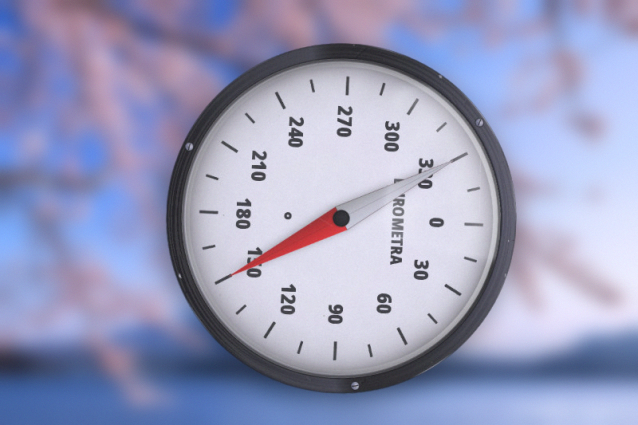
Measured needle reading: 150 °
